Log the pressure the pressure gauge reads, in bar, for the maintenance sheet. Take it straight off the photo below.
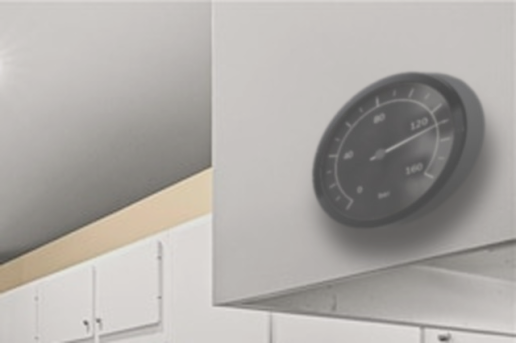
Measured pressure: 130 bar
